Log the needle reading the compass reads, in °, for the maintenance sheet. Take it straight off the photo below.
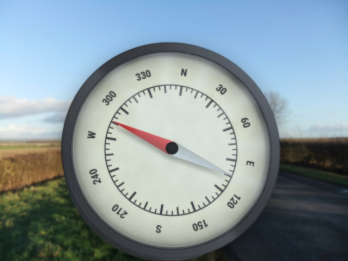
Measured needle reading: 285 °
